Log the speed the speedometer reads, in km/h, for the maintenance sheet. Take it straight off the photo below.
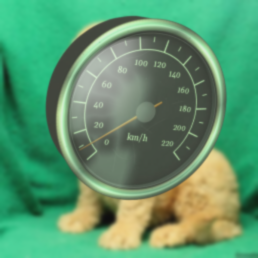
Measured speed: 10 km/h
